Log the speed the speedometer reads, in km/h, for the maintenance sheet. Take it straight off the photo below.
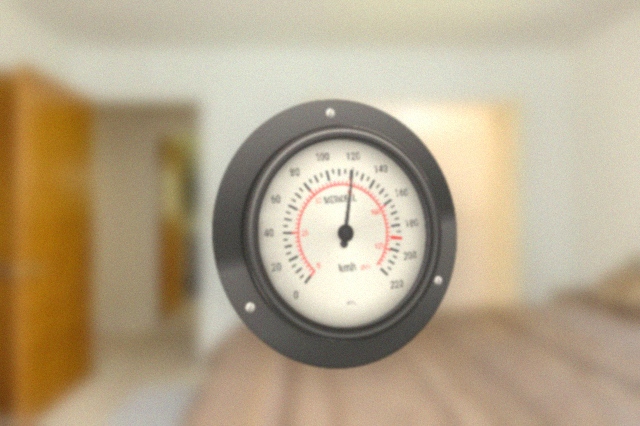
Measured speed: 120 km/h
